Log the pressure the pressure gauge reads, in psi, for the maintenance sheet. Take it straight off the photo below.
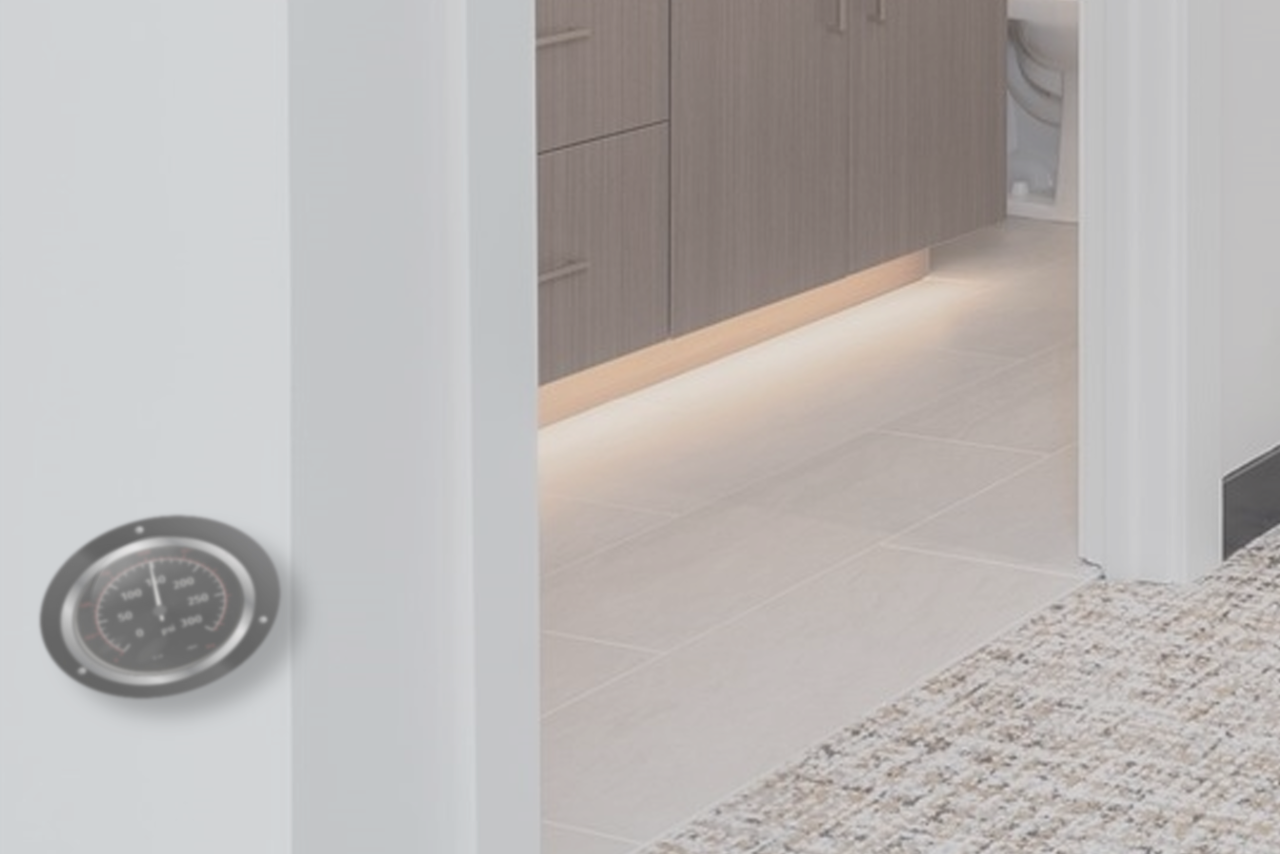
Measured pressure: 150 psi
